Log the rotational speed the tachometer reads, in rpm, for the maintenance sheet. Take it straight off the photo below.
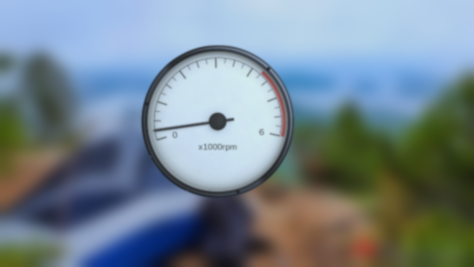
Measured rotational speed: 250 rpm
